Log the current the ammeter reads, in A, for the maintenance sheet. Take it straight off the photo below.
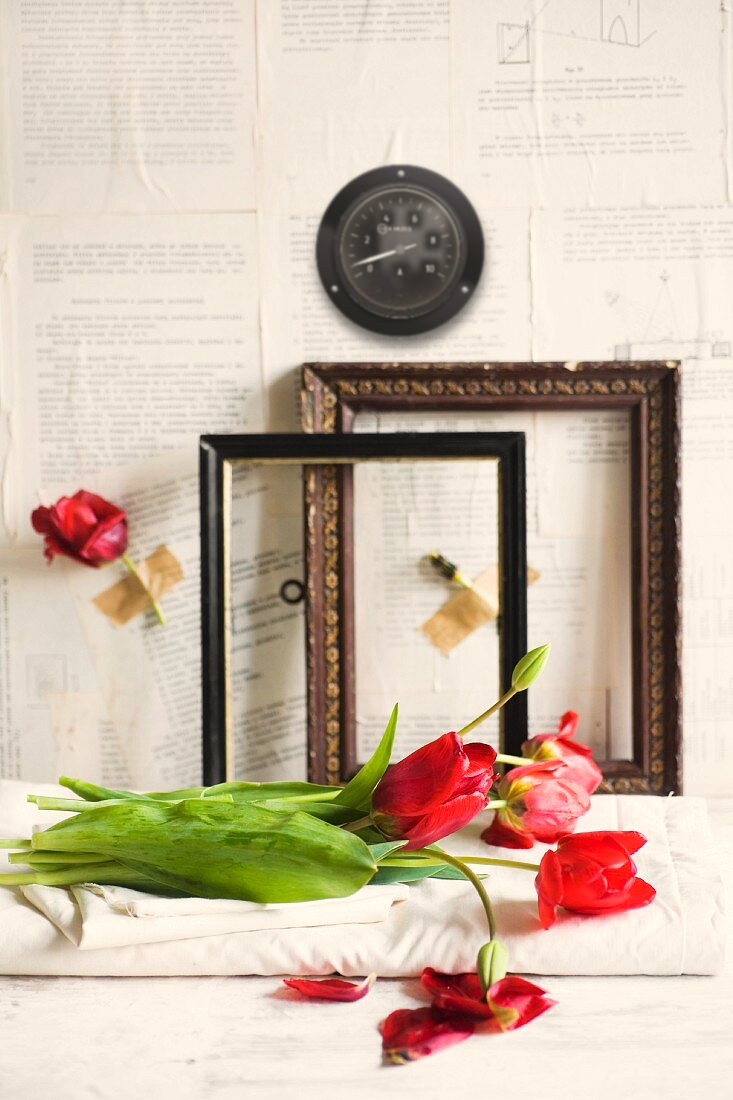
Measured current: 0.5 A
